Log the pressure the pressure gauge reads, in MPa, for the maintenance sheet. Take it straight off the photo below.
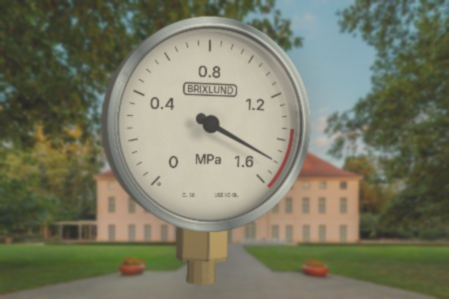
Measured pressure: 1.5 MPa
